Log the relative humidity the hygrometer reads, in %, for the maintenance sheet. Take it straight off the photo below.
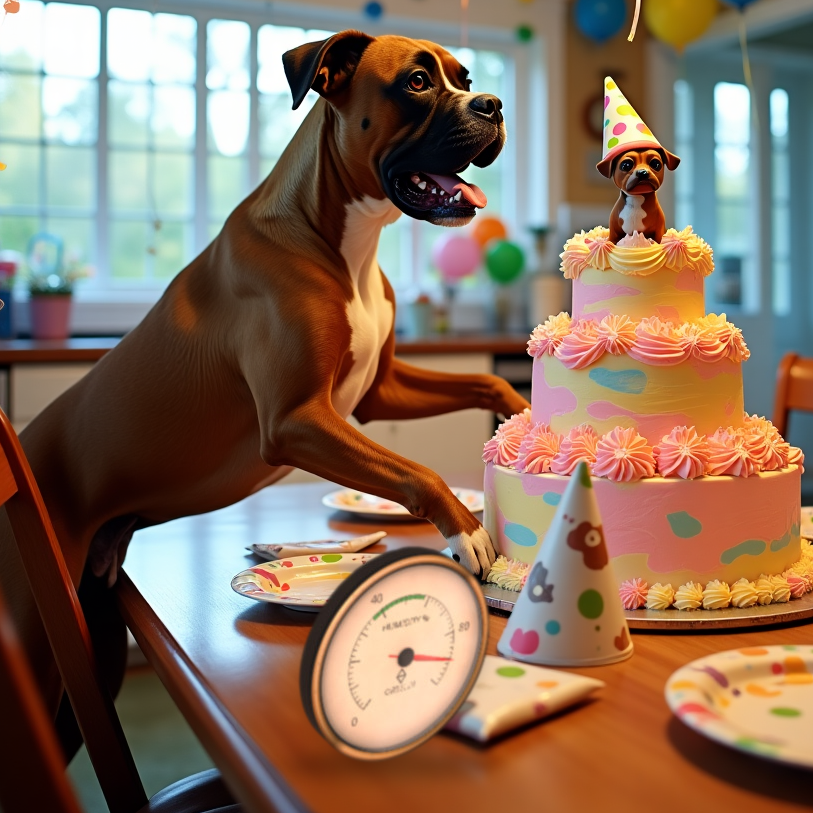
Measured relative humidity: 90 %
